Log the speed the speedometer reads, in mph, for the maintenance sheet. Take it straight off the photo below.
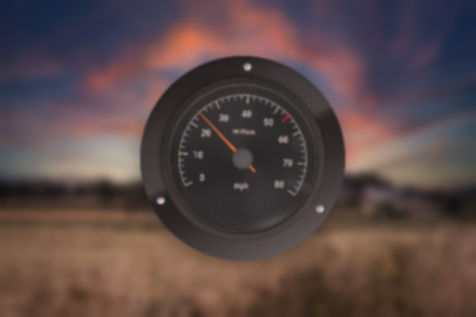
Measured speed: 24 mph
